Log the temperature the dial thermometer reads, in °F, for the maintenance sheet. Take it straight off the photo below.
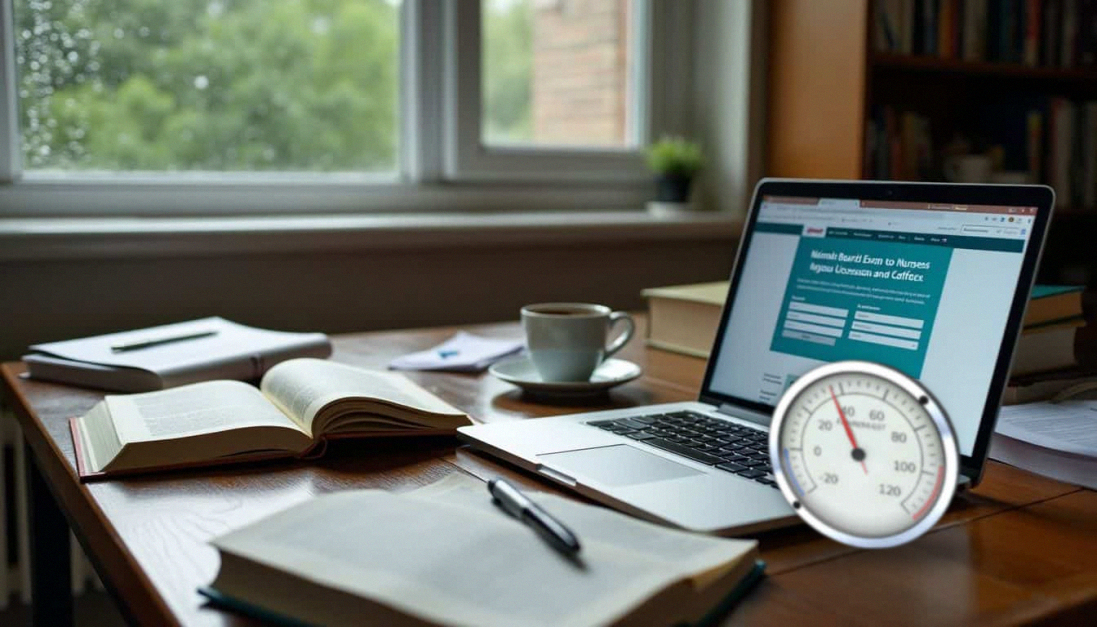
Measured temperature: 36 °F
